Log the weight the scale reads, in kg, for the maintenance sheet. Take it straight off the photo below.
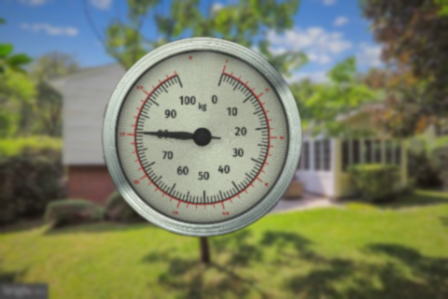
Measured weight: 80 kg
